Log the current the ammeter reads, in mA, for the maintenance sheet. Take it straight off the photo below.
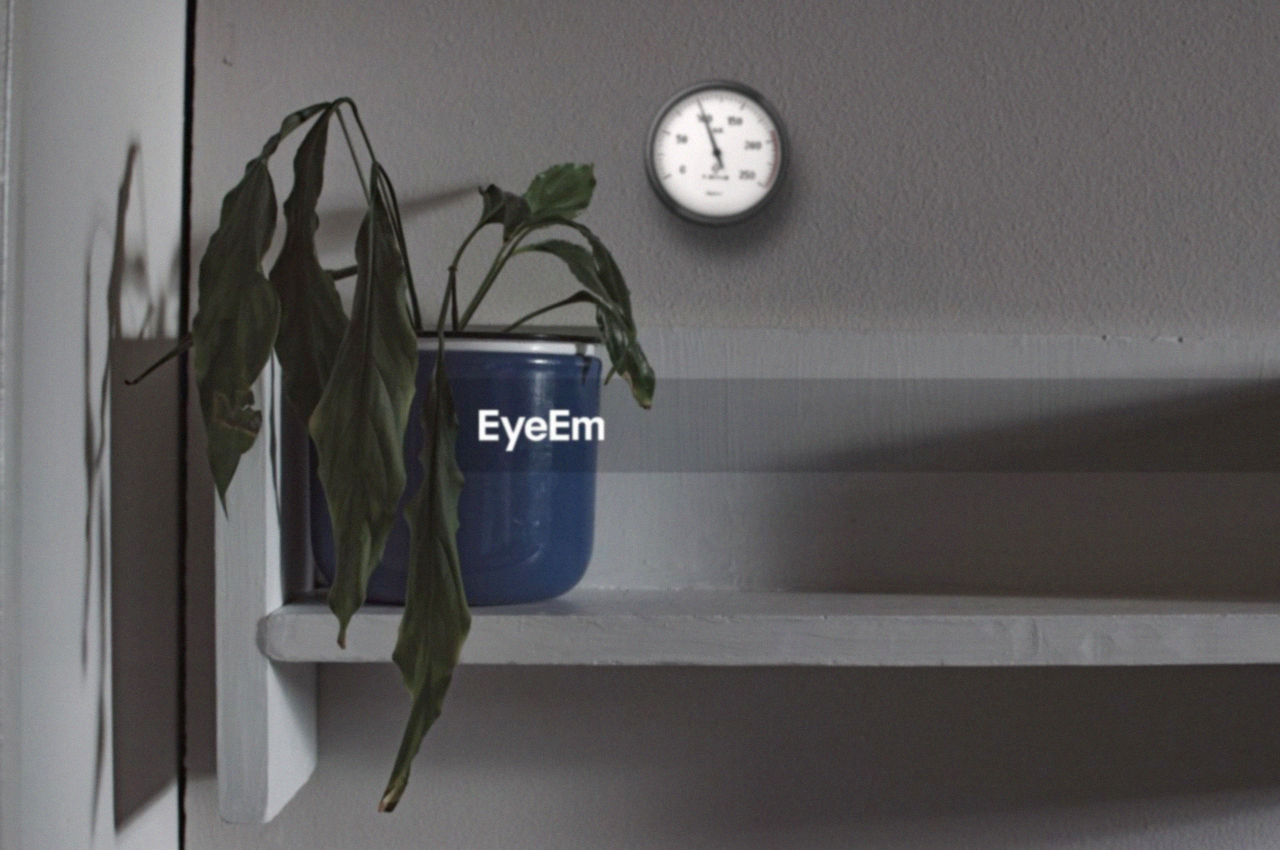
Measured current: 100 mA
